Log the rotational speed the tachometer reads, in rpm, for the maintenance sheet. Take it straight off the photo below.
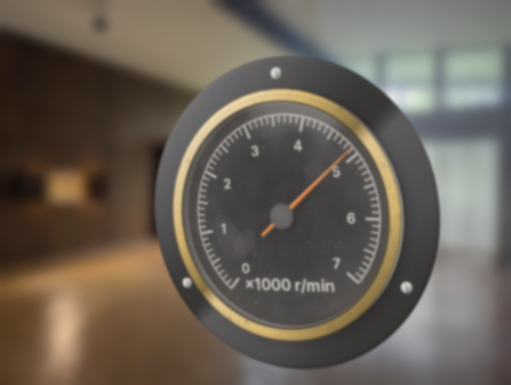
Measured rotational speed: 4900 rpm
